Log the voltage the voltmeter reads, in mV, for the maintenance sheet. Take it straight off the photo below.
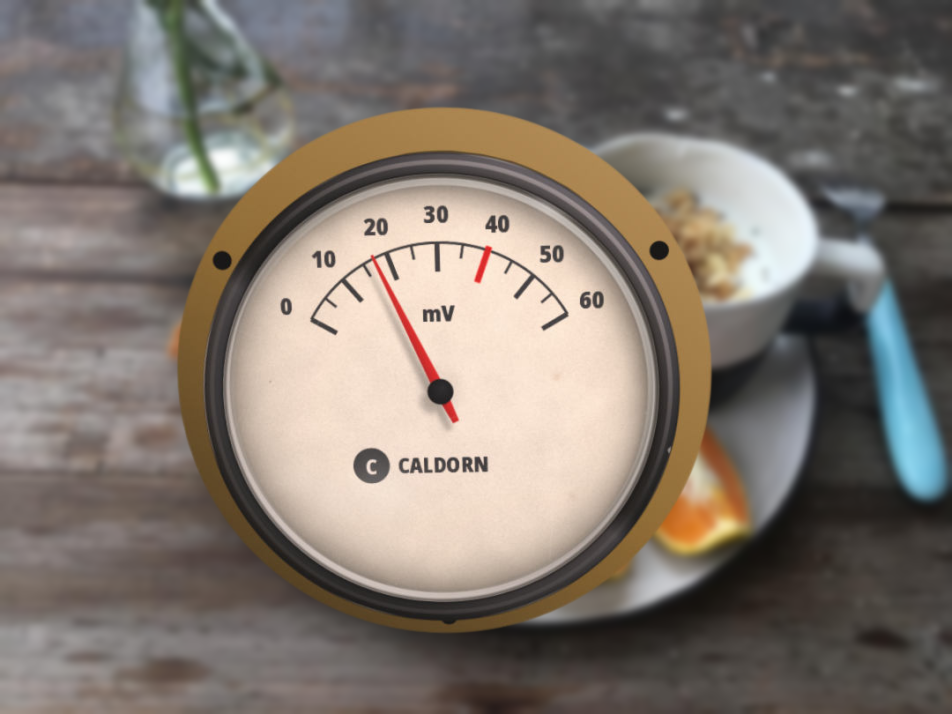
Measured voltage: 17.5 mV
